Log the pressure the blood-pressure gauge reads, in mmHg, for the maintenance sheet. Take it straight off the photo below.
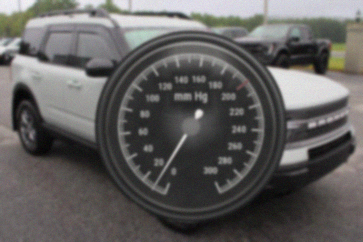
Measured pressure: 10 mmHg
